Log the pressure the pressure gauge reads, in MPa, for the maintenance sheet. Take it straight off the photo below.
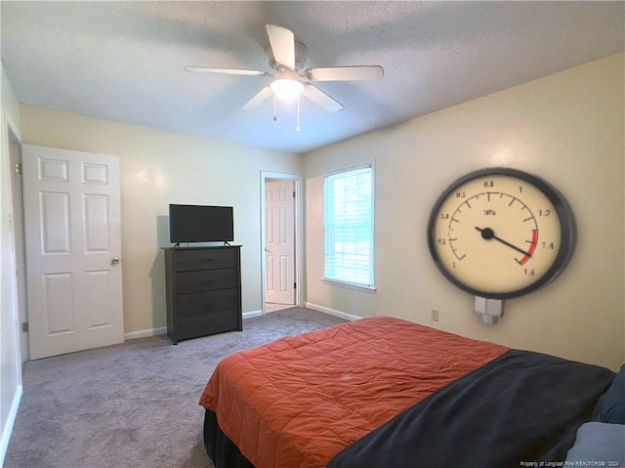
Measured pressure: 1.5 MPa
